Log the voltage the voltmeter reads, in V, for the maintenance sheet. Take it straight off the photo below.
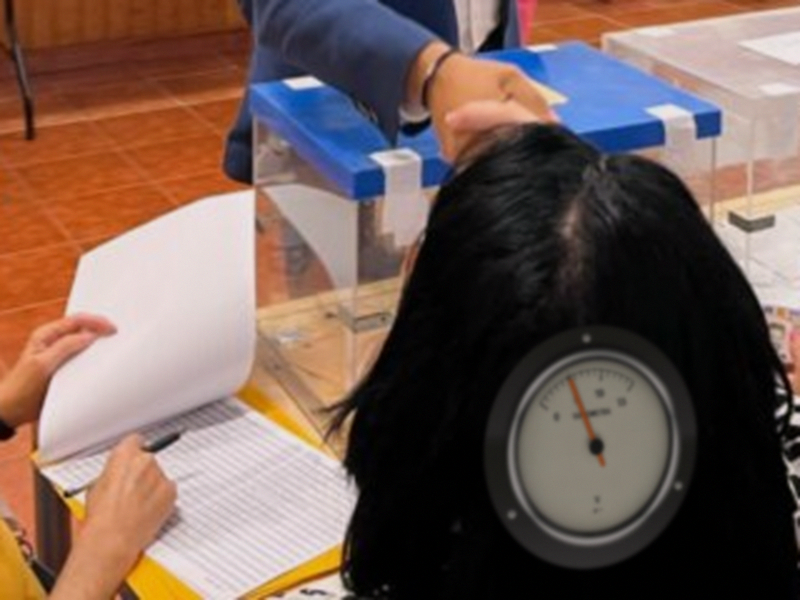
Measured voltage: 5 V
